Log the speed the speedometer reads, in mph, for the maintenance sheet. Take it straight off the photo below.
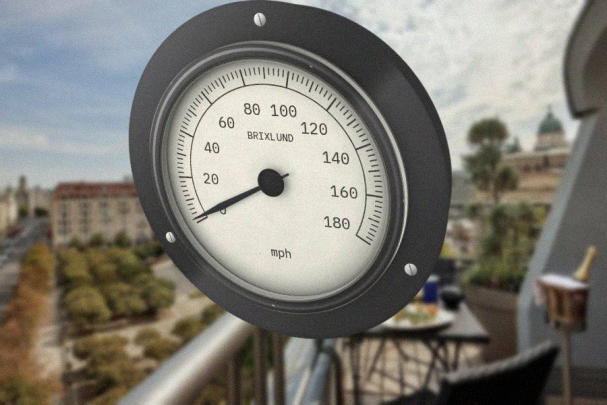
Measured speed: 2 mph
